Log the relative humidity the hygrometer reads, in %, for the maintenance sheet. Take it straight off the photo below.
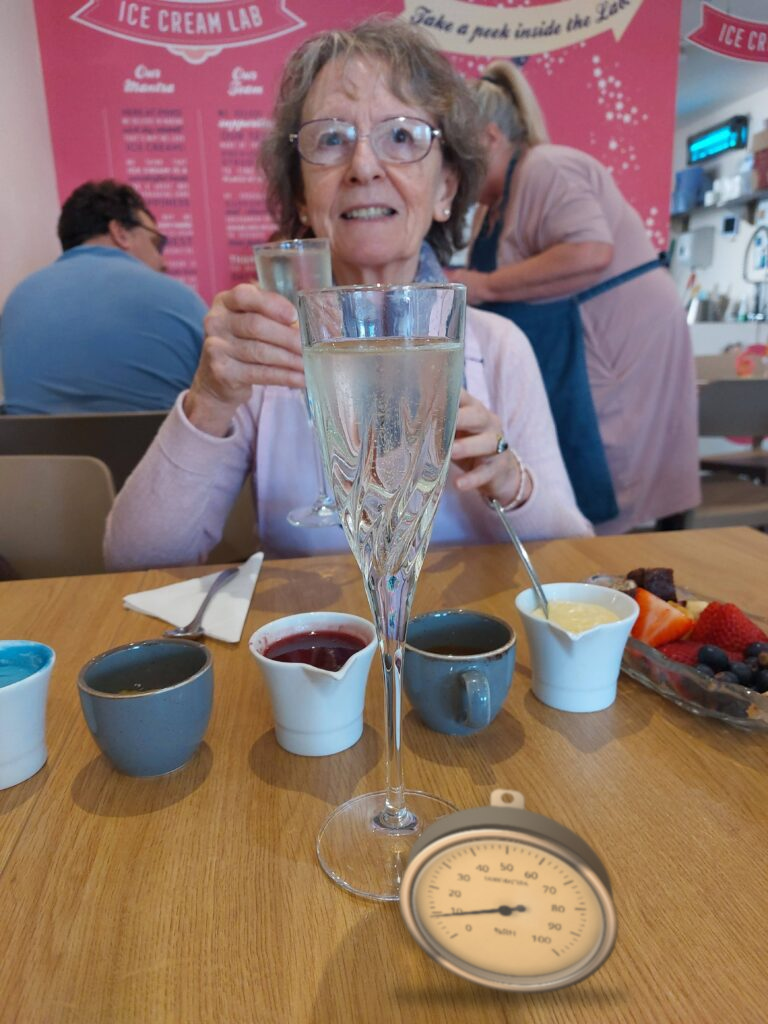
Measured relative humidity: 10 %
